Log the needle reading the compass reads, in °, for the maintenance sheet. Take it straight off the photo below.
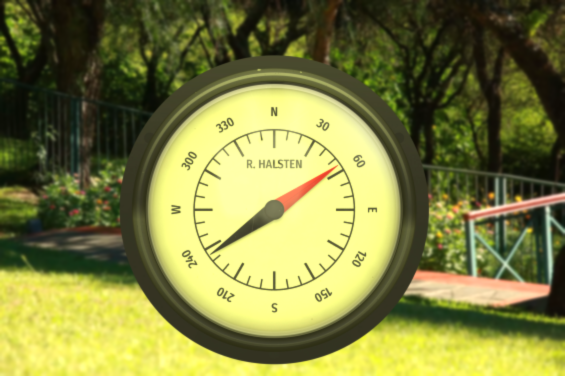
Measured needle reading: 55 °
